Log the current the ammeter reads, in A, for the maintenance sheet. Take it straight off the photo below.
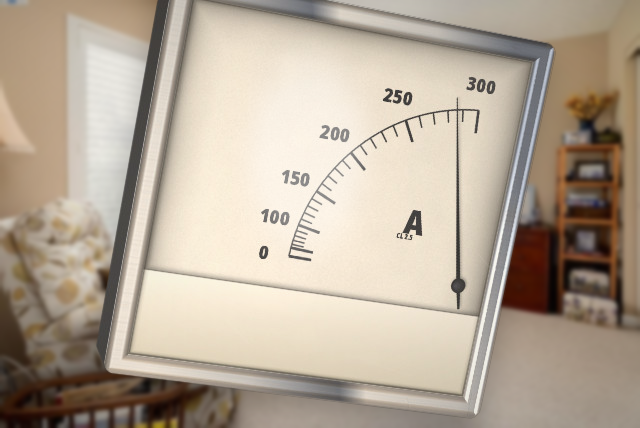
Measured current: 285 A
